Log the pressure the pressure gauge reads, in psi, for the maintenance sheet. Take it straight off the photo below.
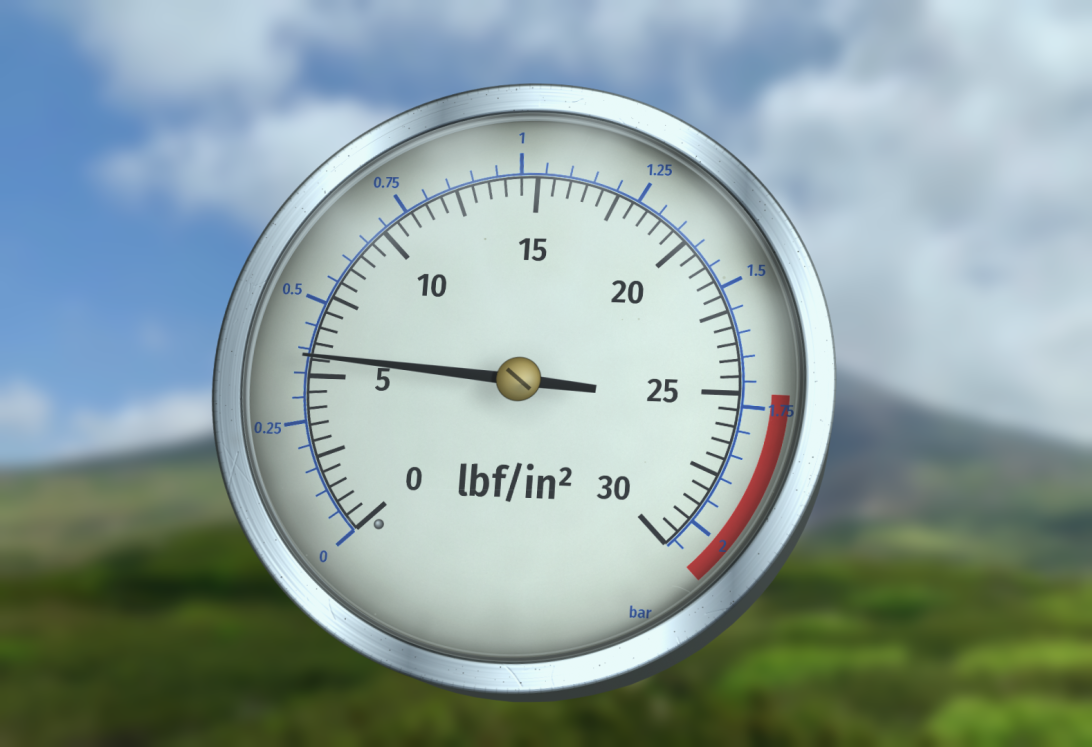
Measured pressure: 5.5 psi
